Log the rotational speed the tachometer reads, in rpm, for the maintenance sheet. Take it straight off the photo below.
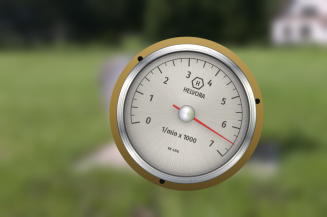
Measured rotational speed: 6500 rpm
